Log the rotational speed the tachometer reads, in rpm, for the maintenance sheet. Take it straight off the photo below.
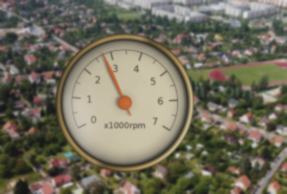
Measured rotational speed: 2750 rpm
